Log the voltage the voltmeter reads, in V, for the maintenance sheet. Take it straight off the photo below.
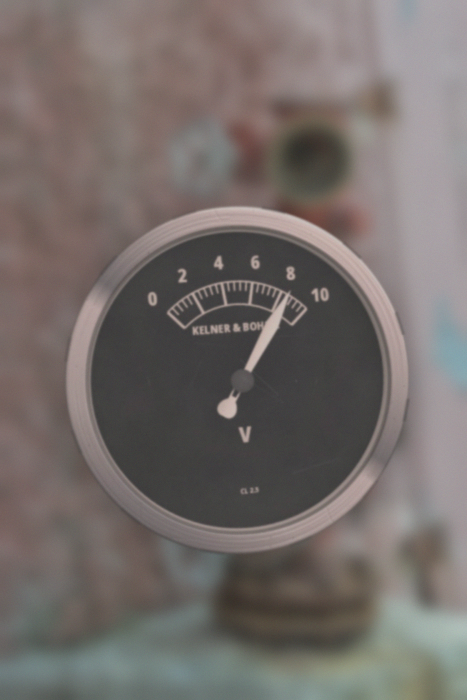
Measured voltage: 8.4 V
